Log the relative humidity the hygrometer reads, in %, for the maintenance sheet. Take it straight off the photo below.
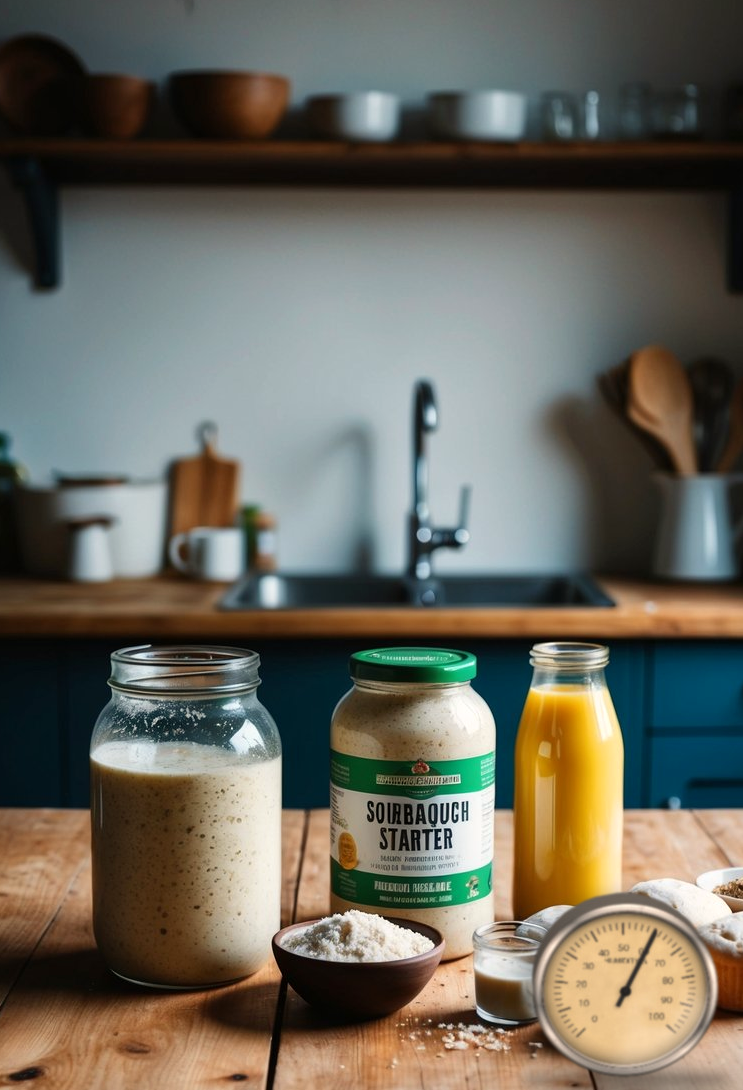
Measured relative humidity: 60 %
